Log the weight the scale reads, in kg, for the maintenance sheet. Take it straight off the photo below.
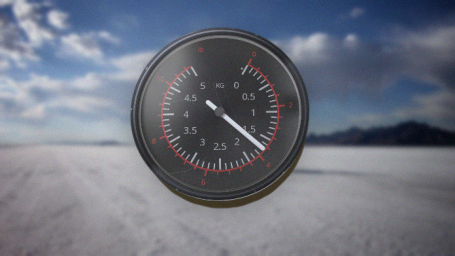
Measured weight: 1.7 kg
